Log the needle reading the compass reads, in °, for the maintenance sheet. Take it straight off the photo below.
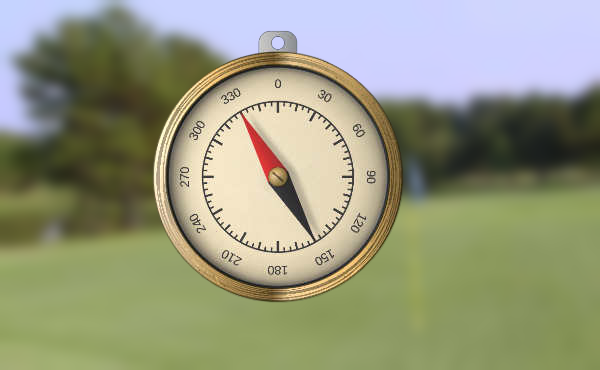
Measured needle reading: 330 °
